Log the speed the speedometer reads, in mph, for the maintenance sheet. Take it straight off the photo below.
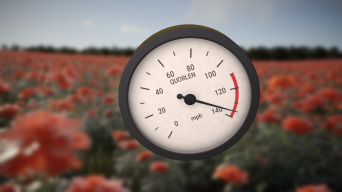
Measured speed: 135 mph
